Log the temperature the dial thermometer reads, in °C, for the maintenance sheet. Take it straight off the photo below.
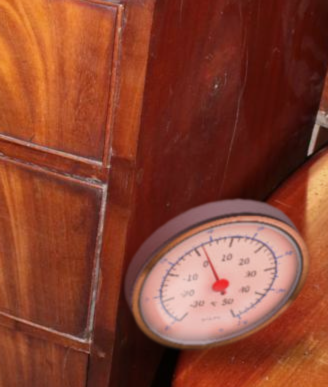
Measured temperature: 2 °C
